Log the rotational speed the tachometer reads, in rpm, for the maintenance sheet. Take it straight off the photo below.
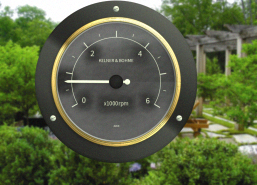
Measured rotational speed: 750 rpm
